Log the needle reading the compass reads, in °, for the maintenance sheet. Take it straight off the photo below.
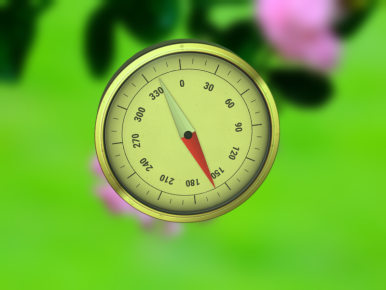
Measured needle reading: 160 °
